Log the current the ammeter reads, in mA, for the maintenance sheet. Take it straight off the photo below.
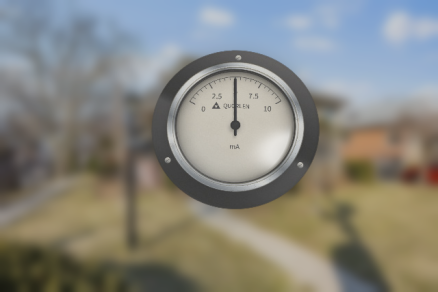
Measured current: 5 mA
